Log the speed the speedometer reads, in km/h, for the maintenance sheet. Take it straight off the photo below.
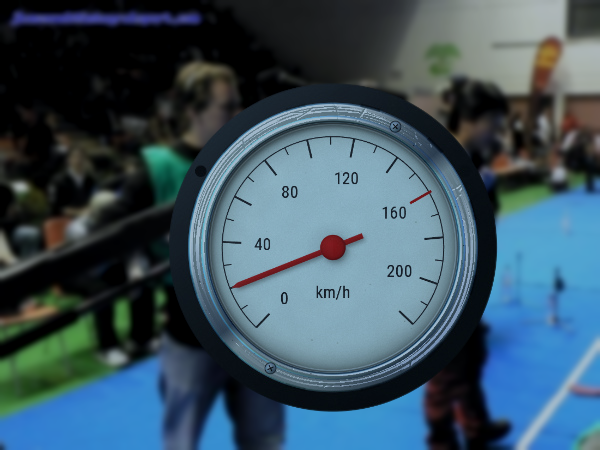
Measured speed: 20 km/h
